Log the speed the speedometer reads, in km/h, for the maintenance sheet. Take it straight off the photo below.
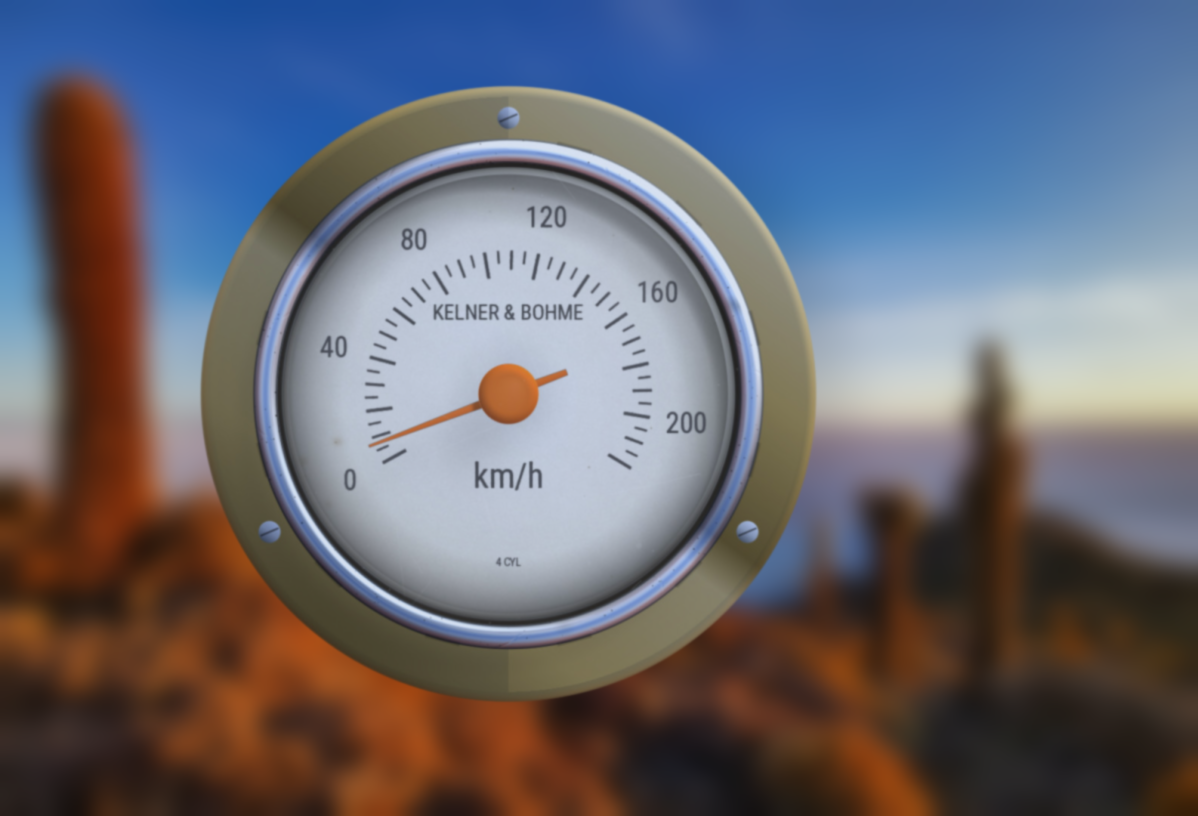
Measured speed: 7.5 km/h
